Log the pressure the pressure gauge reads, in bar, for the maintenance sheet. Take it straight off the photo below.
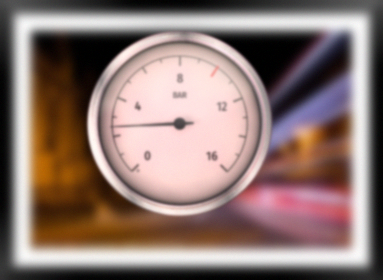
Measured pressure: 2.5 bar
